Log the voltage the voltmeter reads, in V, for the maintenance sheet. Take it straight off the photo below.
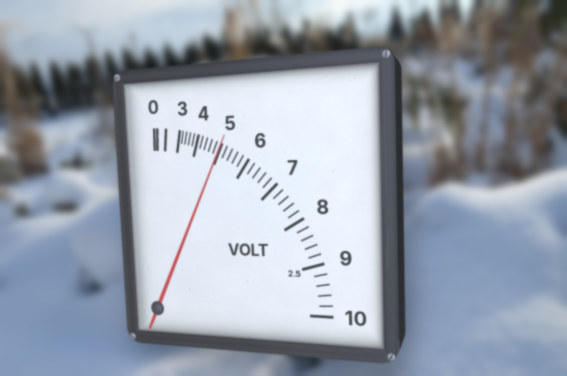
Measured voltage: 5 V
